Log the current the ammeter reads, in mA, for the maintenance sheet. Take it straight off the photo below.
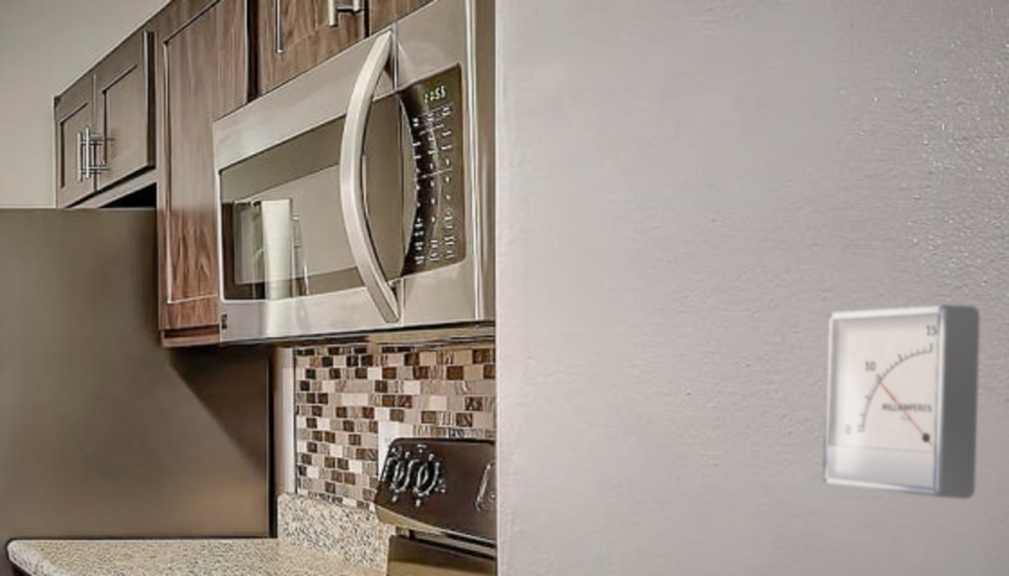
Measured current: 10 mA
